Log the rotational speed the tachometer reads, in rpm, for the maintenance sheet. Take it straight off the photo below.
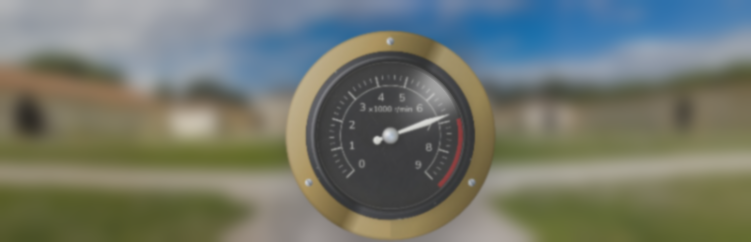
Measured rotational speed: 6800 rpm
